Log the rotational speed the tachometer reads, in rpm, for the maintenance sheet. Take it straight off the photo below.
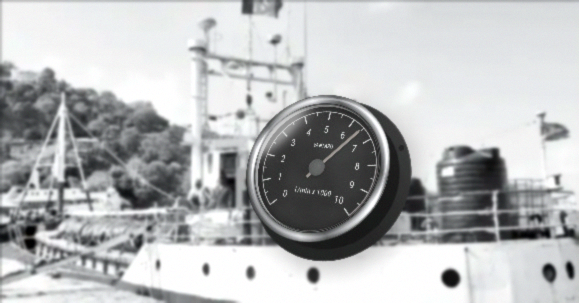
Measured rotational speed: 6500 rpm
